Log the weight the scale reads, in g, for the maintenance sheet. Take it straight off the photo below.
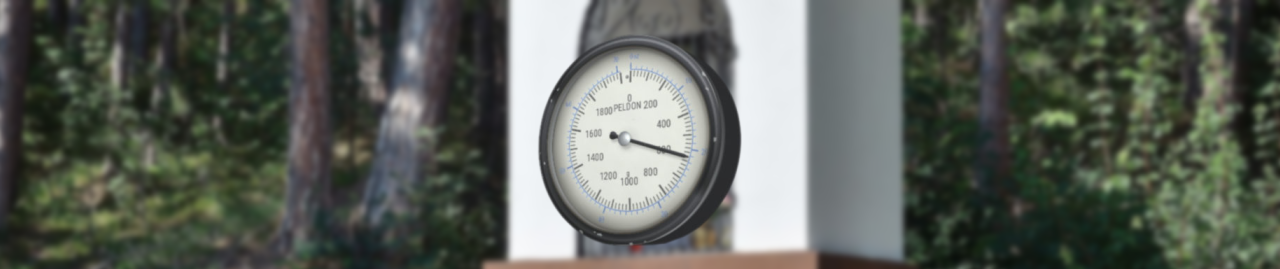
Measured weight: 600 g
